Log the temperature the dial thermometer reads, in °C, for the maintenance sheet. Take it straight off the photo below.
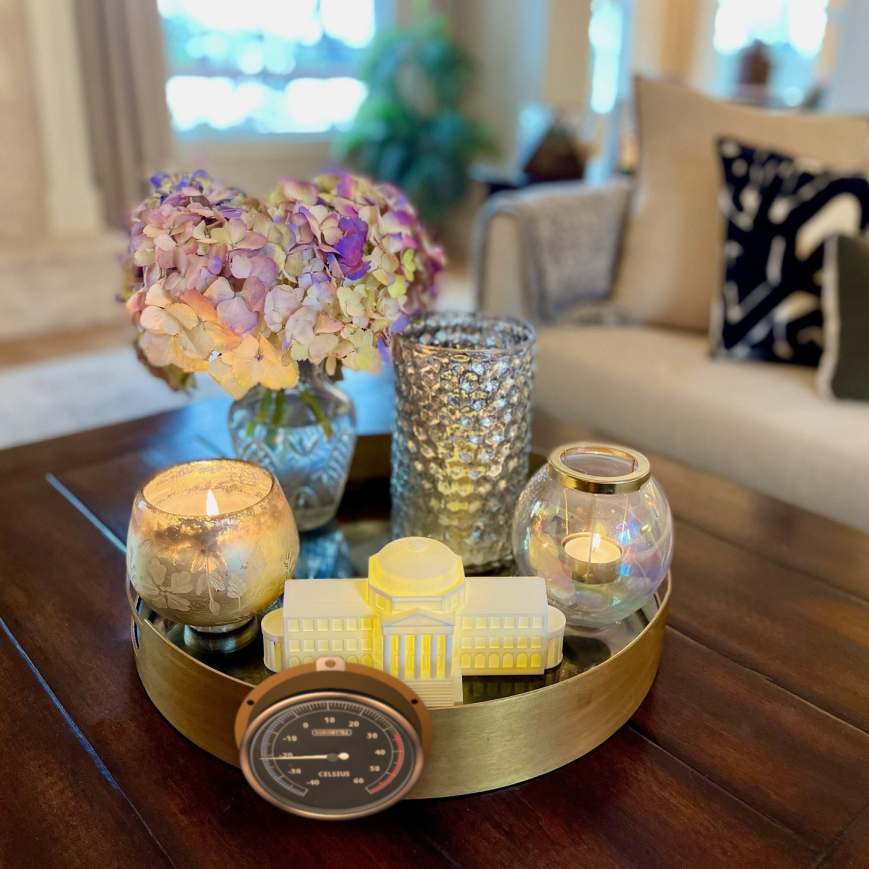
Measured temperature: -20 °C
